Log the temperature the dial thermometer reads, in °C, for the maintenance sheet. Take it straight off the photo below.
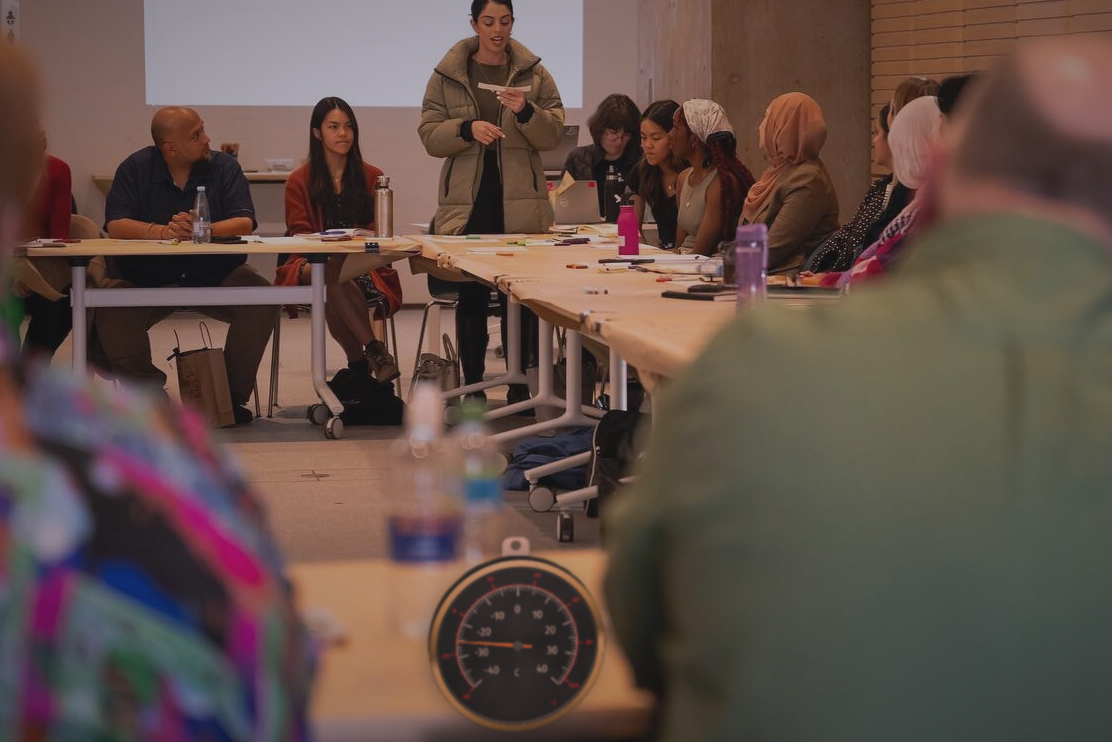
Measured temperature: -25 °C
